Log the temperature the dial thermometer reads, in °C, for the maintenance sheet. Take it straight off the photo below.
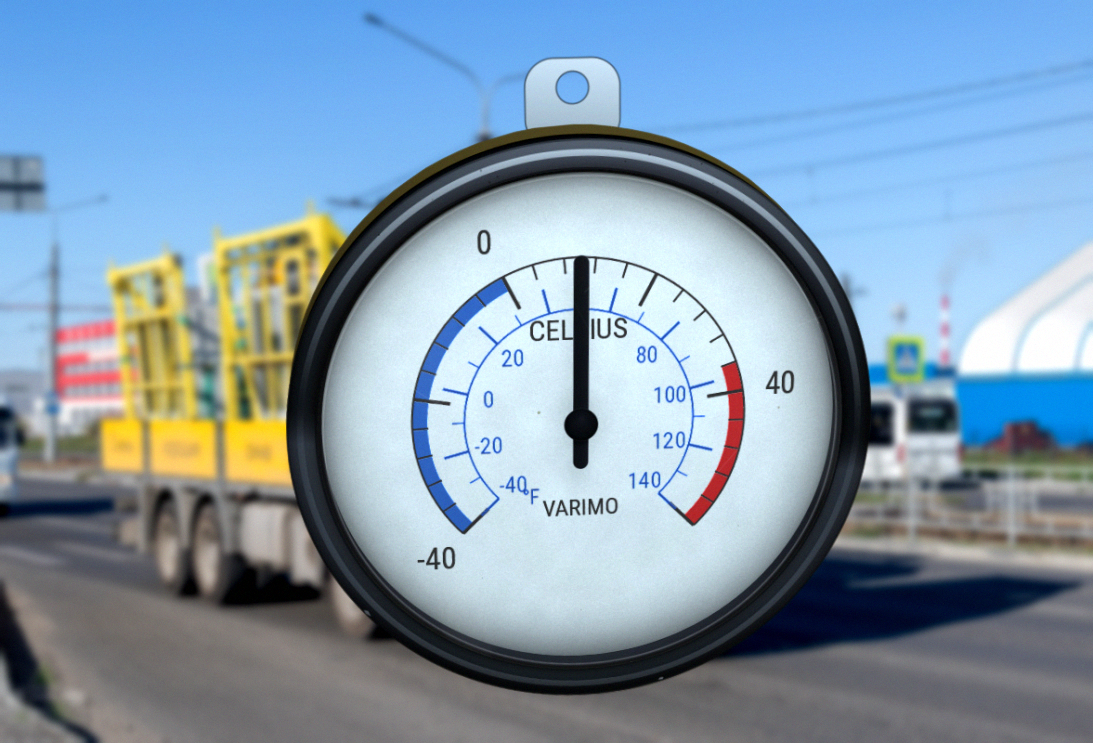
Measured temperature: 10 °C
